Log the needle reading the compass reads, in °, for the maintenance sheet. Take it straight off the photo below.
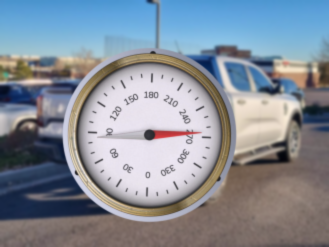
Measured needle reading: 265 °
